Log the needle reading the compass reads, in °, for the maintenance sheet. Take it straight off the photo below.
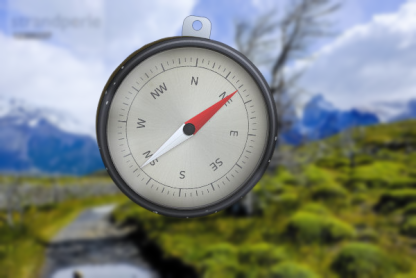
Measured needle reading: 45 °
